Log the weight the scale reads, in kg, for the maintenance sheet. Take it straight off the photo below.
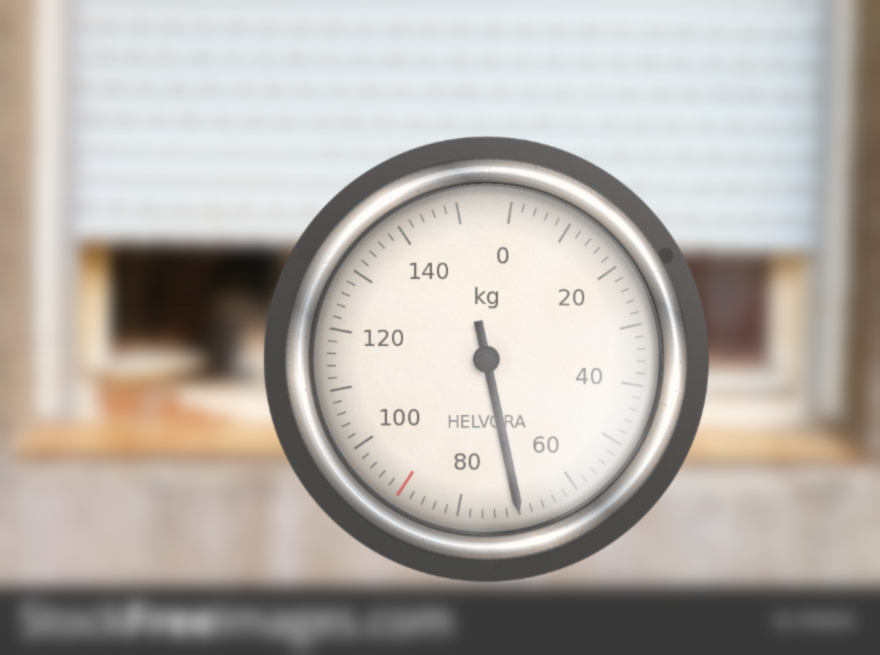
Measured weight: 70 kg
